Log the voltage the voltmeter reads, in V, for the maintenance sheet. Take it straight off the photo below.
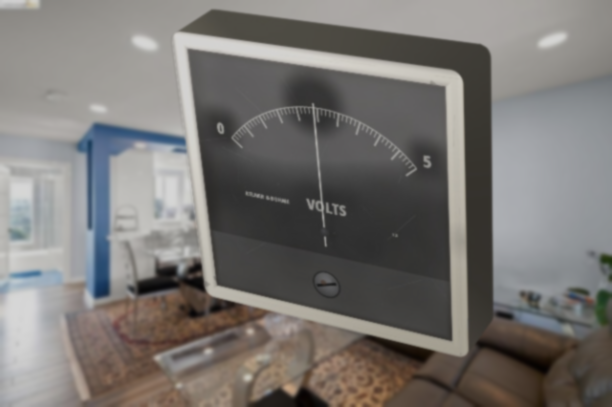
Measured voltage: 2.5 V
